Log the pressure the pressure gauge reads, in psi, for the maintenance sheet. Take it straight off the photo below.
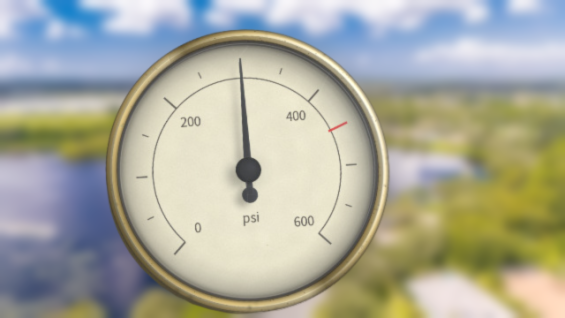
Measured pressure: 300 psi
